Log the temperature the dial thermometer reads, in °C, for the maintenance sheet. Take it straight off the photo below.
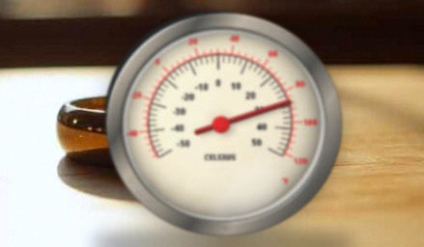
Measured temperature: 30 °C
